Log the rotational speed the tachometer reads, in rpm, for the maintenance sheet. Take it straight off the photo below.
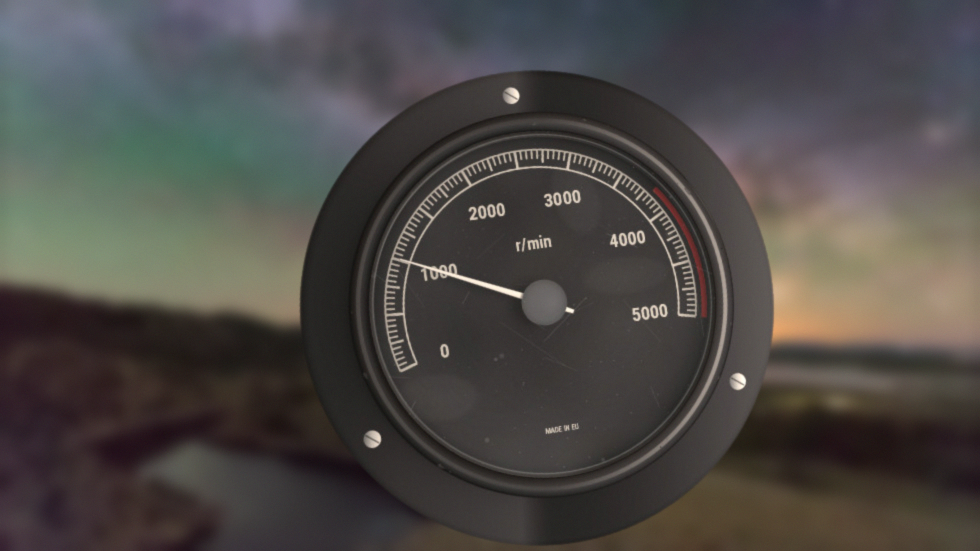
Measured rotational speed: 1000 rpm
